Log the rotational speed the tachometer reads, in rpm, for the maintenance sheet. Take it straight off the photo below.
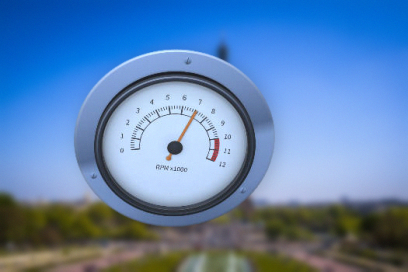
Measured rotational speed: 7000 rpm
